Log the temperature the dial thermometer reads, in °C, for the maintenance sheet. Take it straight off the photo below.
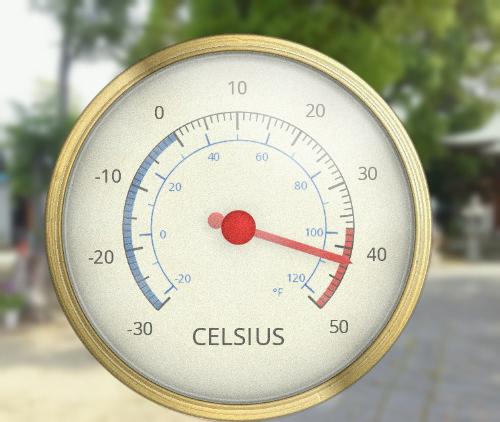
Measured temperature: 42 °C
